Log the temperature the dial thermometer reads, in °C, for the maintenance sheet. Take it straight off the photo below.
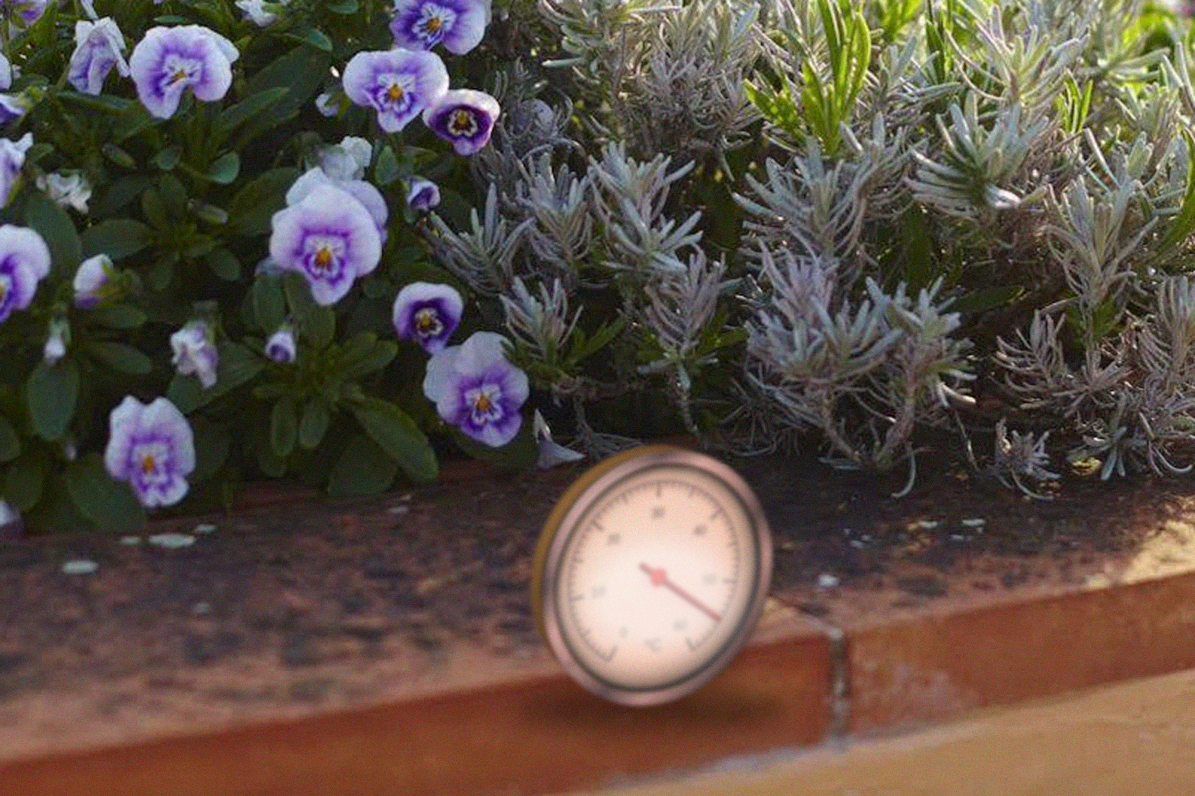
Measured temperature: 55 °C
